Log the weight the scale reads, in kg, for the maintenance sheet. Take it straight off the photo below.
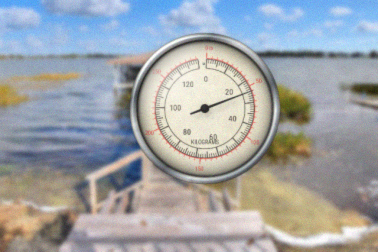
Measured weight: 25 kg
